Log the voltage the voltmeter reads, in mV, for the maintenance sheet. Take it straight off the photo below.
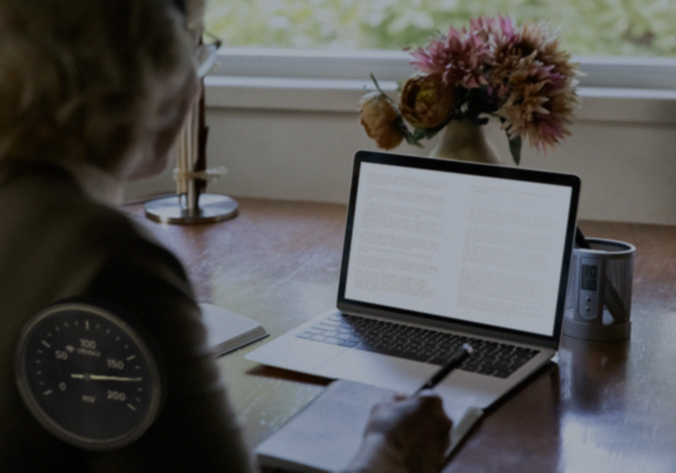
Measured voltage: 170 mV
